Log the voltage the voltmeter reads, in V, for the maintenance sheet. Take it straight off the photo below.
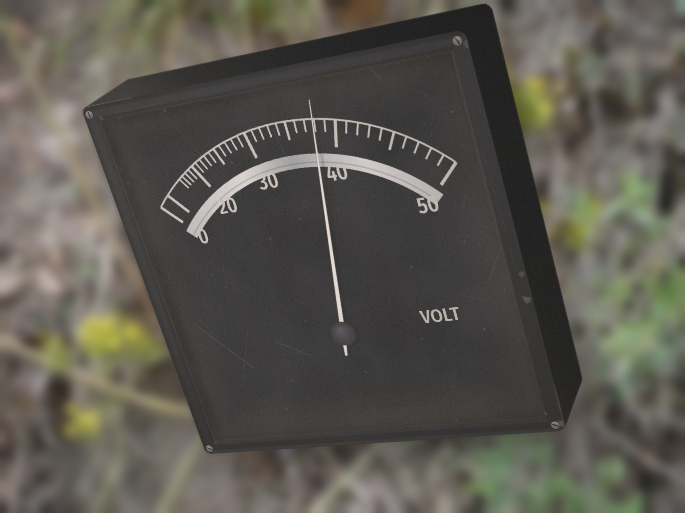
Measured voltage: 38 V
